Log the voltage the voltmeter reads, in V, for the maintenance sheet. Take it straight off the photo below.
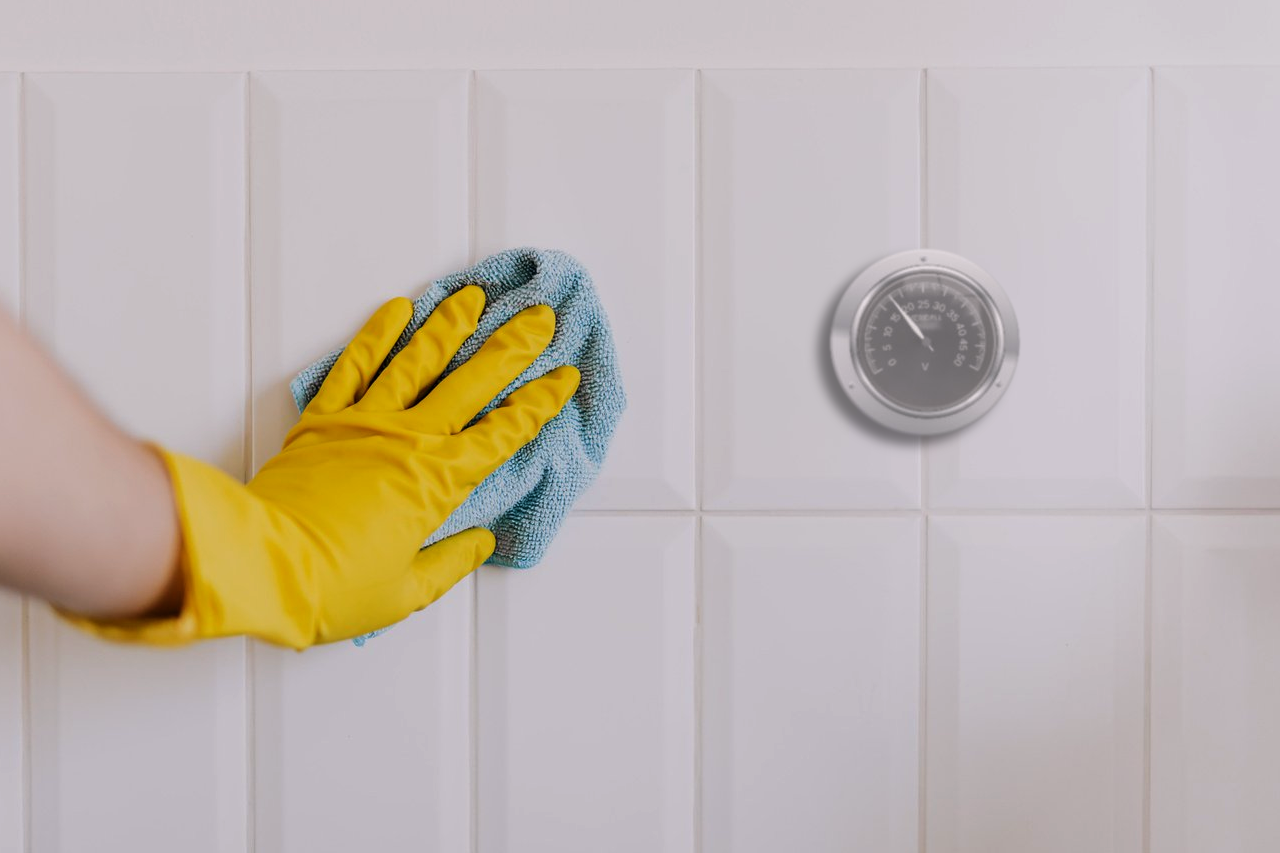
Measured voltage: 17.5 V
